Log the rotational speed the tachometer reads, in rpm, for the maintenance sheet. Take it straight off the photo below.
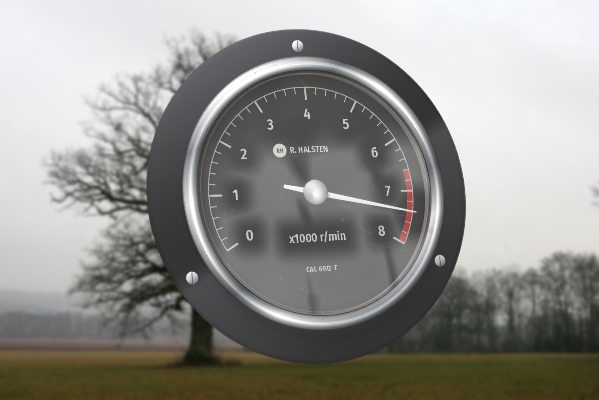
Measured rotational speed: 7400 rpm
